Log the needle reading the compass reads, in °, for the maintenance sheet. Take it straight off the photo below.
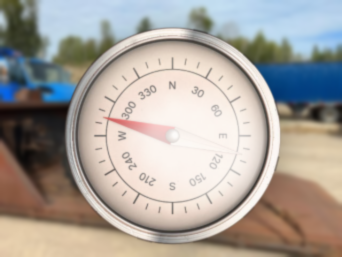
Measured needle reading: 285 °
